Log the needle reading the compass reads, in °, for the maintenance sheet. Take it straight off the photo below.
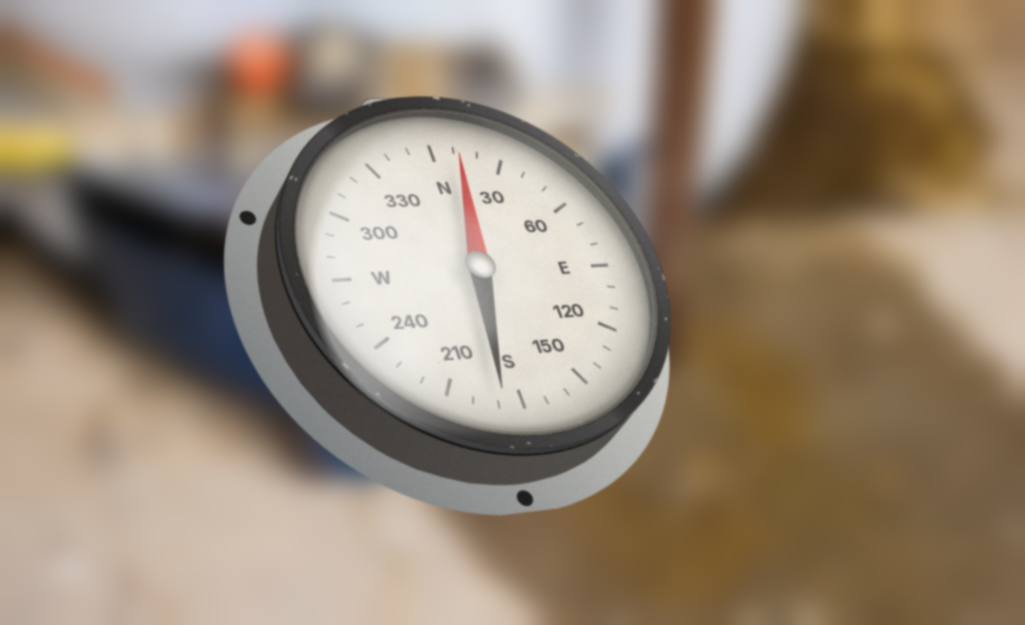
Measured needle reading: 10 °
